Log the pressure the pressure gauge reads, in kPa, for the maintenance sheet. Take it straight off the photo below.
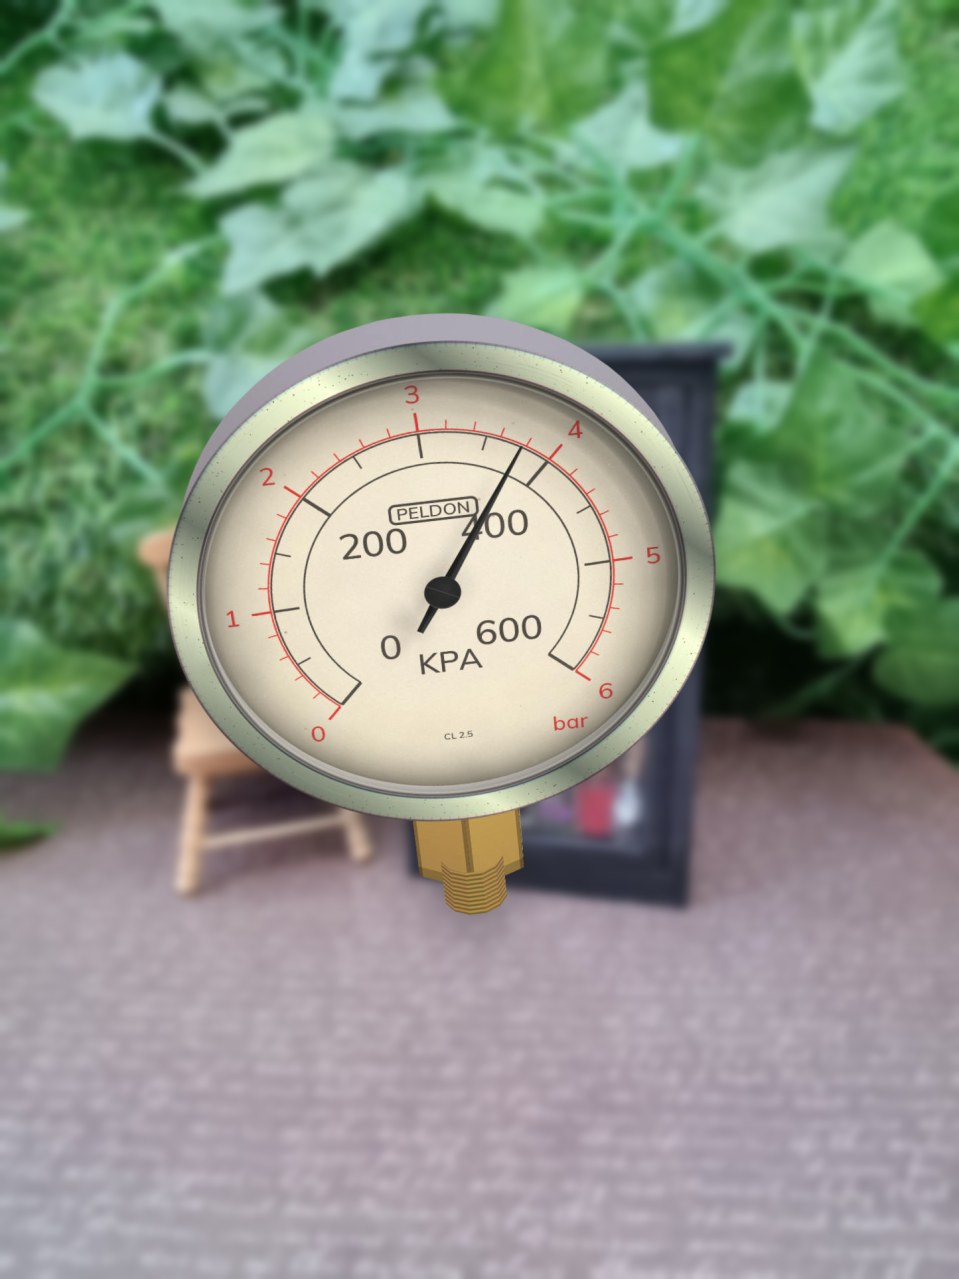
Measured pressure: 375 kPa
